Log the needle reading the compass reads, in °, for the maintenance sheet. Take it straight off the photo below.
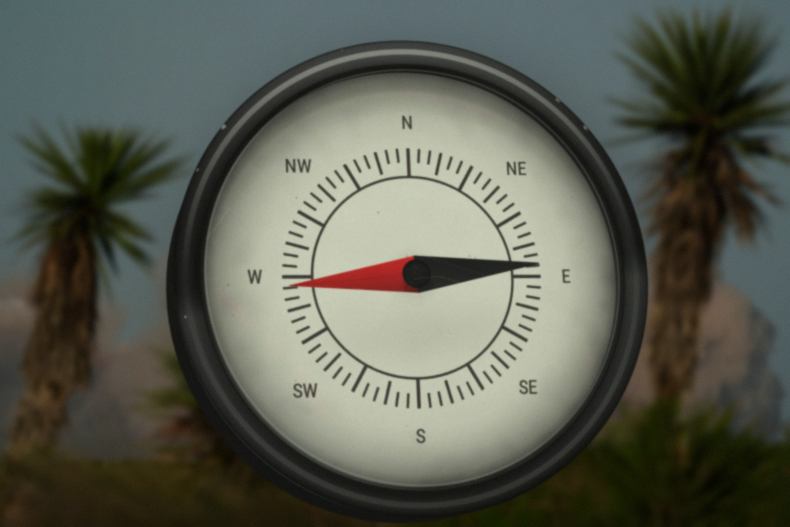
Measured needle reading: 265 °
